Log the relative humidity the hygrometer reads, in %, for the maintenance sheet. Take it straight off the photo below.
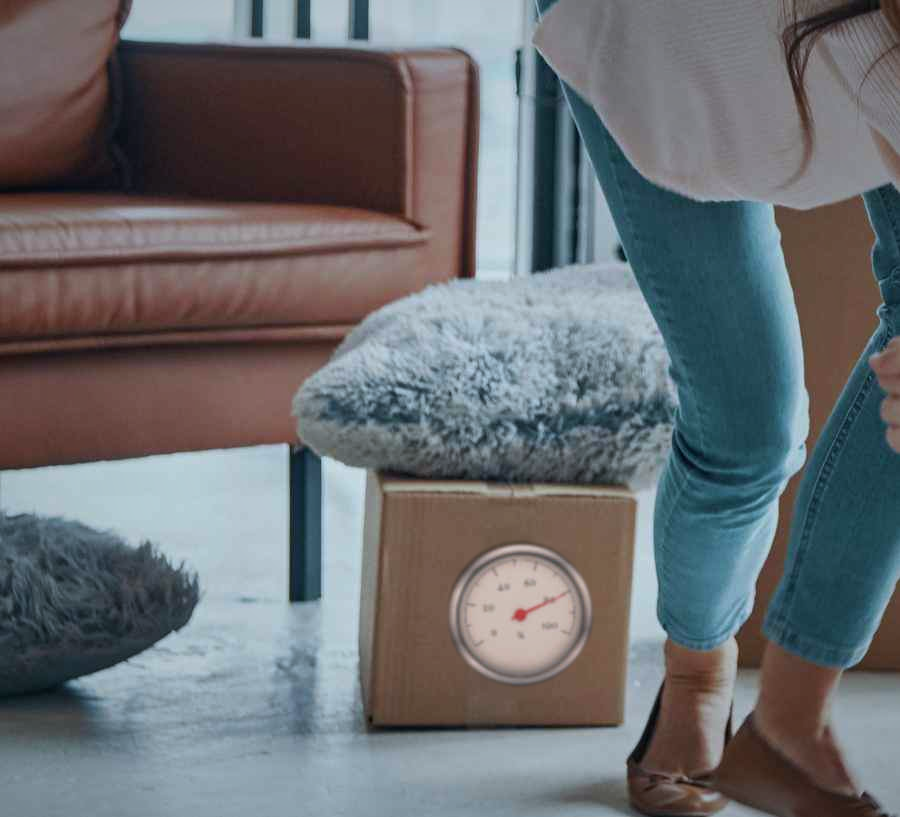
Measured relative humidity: 80 %
